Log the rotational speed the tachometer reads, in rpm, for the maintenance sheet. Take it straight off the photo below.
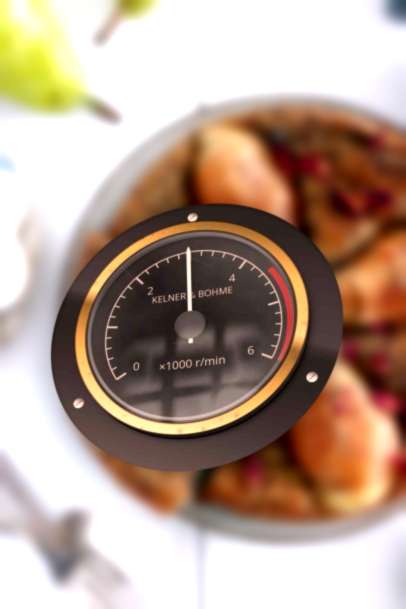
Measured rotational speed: 3000 rpm
